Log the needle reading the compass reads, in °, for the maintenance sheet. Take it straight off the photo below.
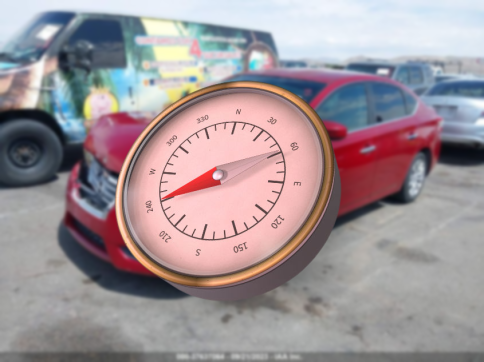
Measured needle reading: 240 °
